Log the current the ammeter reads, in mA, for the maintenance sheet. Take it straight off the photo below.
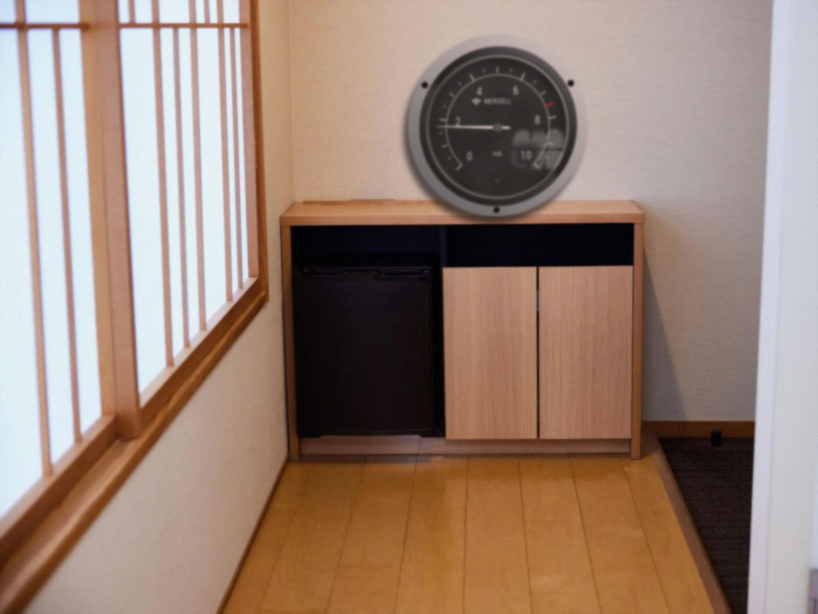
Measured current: 1.75 mA
